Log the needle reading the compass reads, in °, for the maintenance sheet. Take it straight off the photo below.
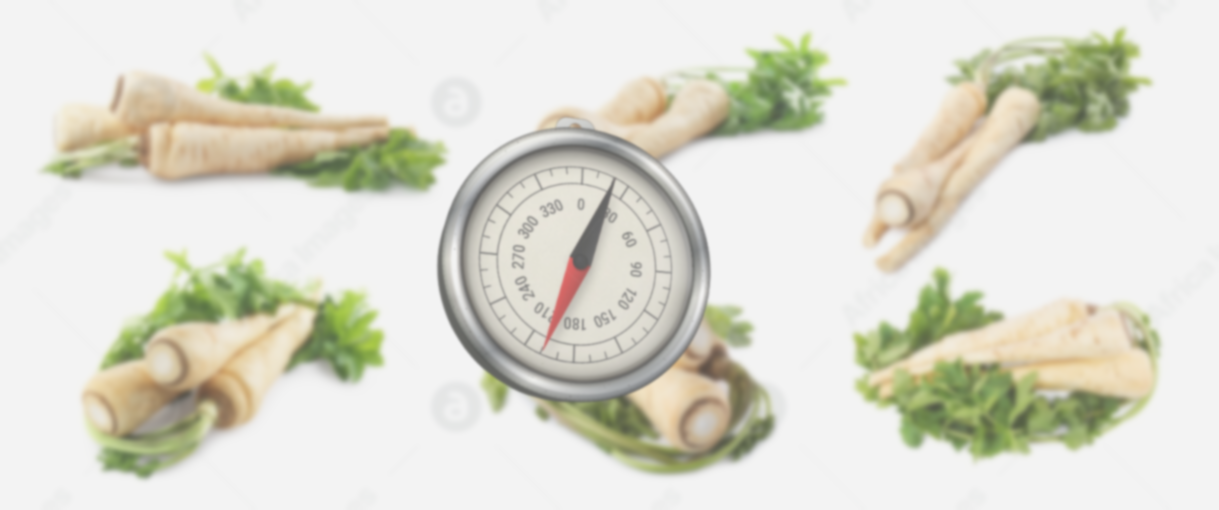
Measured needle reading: 200 °
